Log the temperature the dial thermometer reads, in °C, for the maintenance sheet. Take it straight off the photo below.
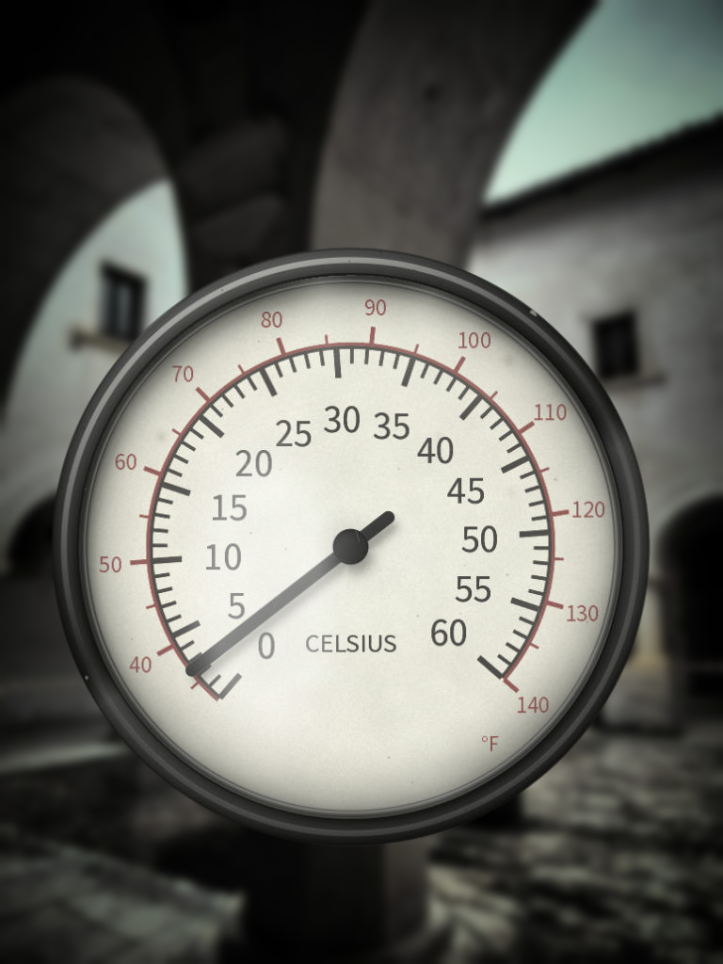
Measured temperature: 2.5 °C
